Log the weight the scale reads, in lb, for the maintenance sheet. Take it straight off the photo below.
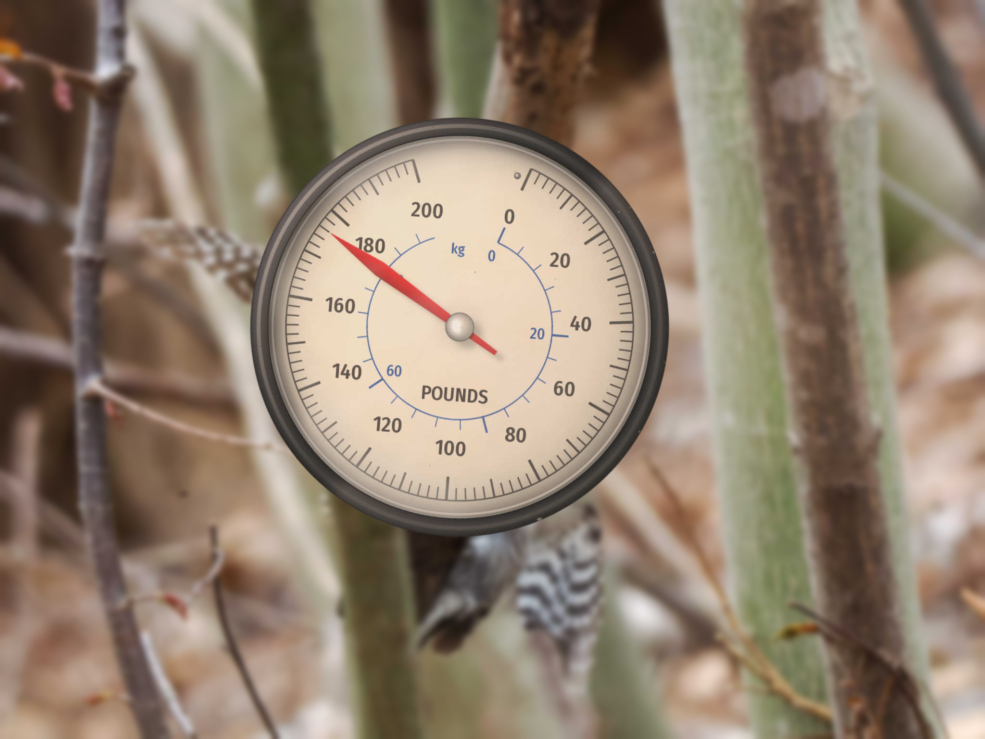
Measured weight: 176 lb
